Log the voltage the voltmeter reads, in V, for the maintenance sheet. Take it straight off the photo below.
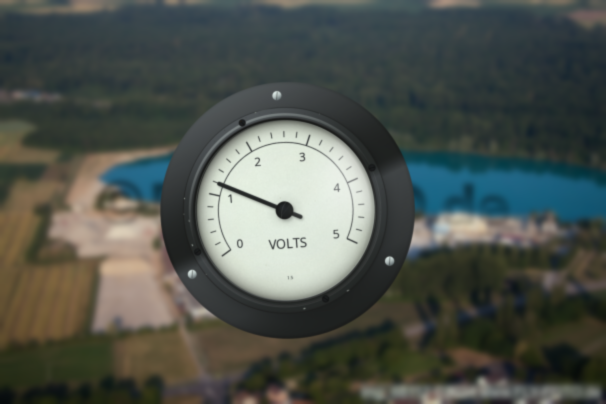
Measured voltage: 1.2 V
